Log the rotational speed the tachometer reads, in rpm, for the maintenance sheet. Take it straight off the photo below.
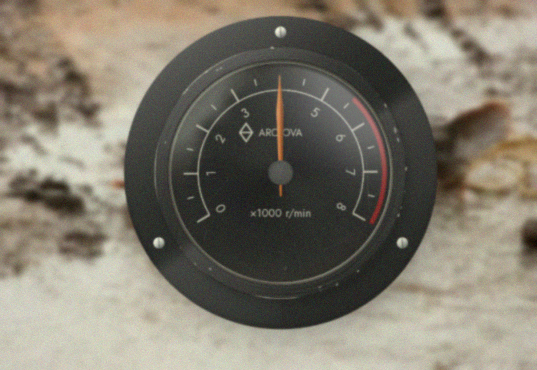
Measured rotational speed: 4000 rpm
